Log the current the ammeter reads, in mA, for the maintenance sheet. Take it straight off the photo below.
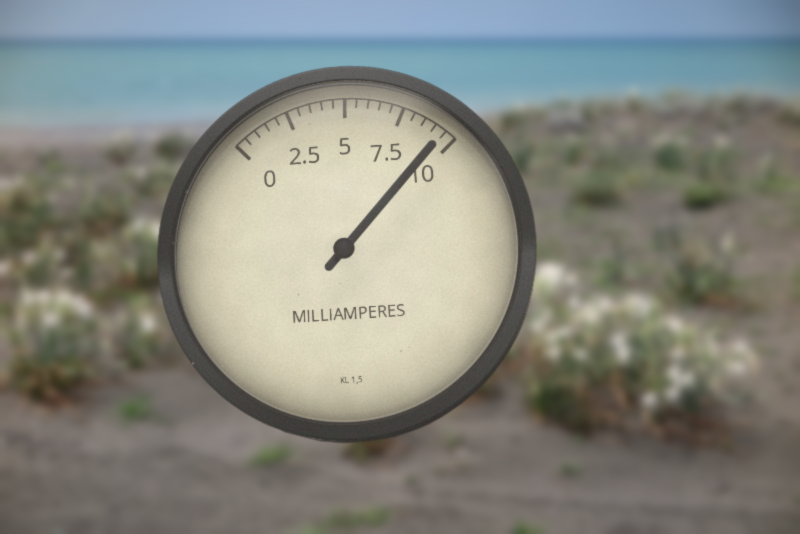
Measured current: 9.5 mA
